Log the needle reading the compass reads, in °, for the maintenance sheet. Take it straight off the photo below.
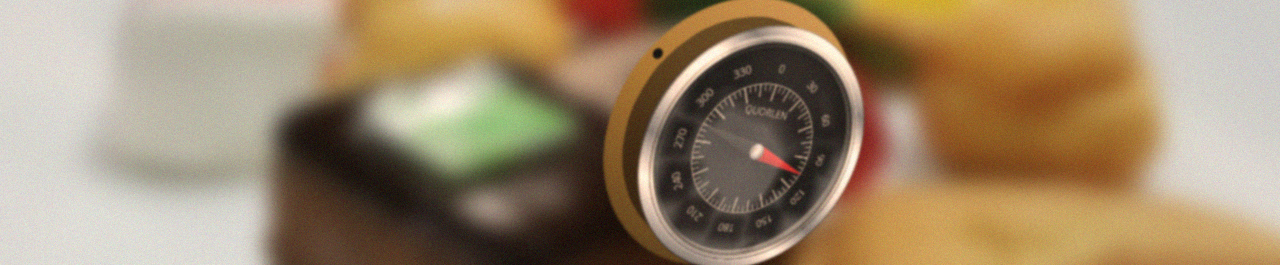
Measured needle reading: 105 °
